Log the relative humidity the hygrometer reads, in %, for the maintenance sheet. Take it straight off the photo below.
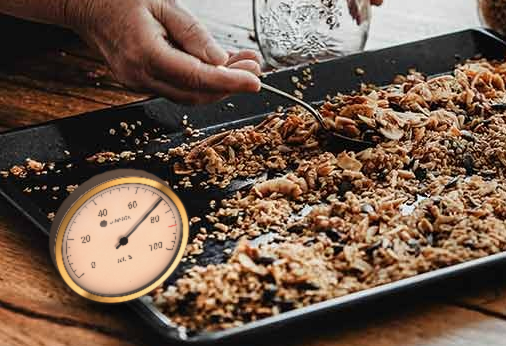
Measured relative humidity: 72 %
